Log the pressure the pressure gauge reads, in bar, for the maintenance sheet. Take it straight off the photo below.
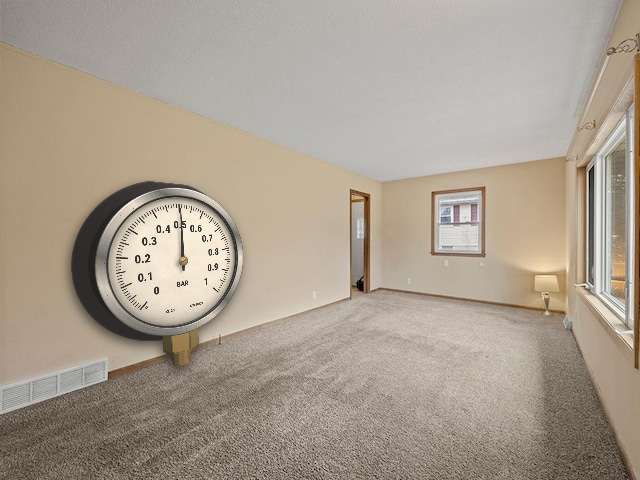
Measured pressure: 0.5 bar
